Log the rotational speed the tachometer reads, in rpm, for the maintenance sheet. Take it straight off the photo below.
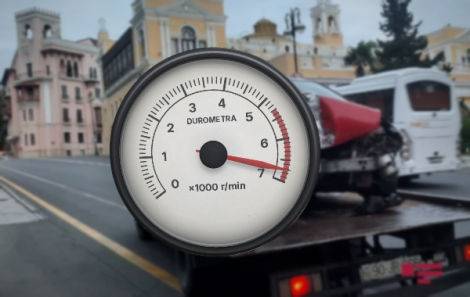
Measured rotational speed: 6700 rpm
